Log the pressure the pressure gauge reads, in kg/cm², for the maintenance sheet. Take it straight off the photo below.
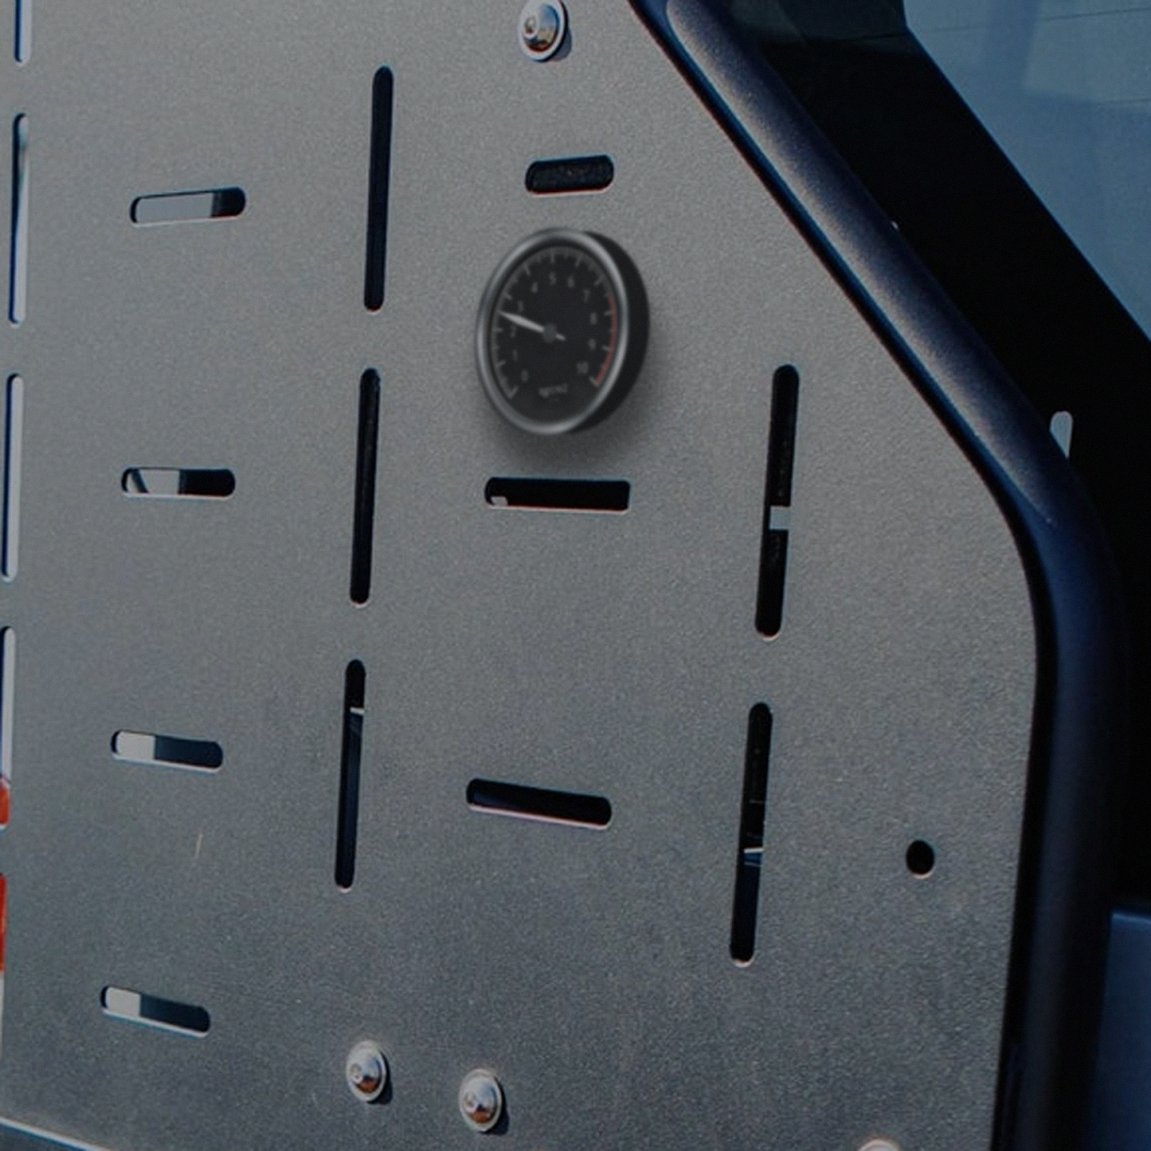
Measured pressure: 2.5 kg/cm²
